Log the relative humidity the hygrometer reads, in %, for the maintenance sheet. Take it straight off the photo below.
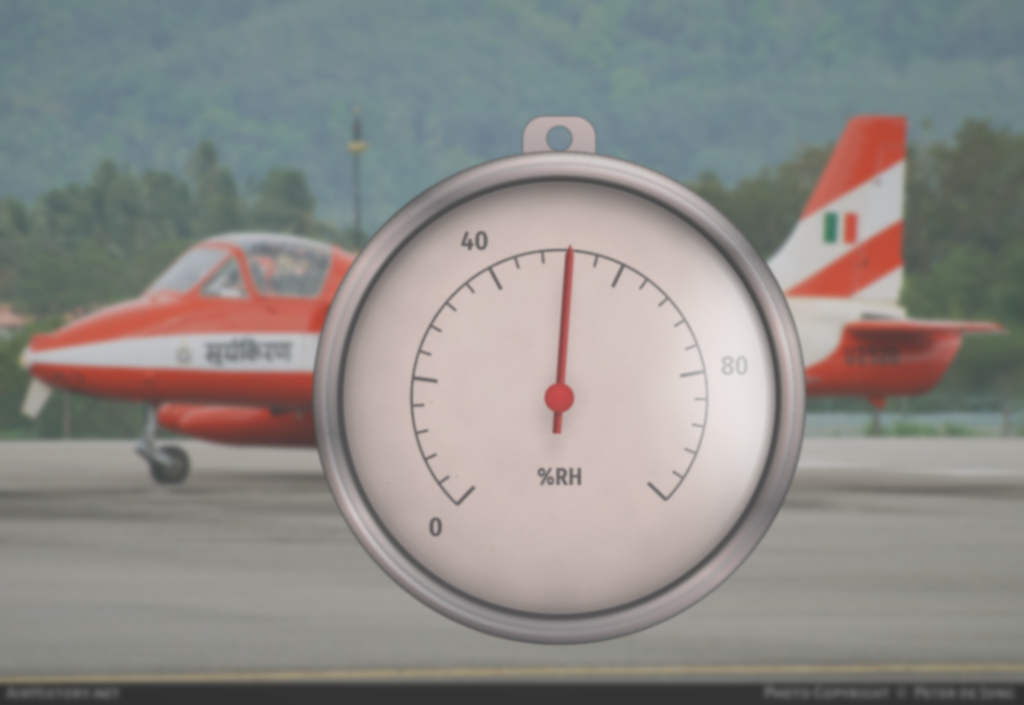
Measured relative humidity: 52 %
